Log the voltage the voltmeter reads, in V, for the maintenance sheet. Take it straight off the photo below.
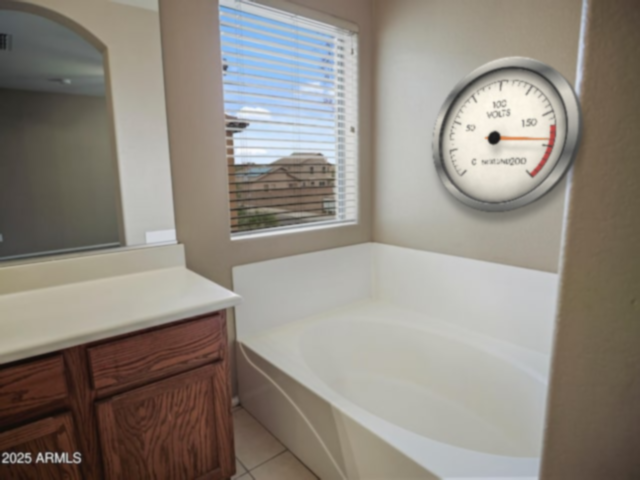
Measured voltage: 170 V
